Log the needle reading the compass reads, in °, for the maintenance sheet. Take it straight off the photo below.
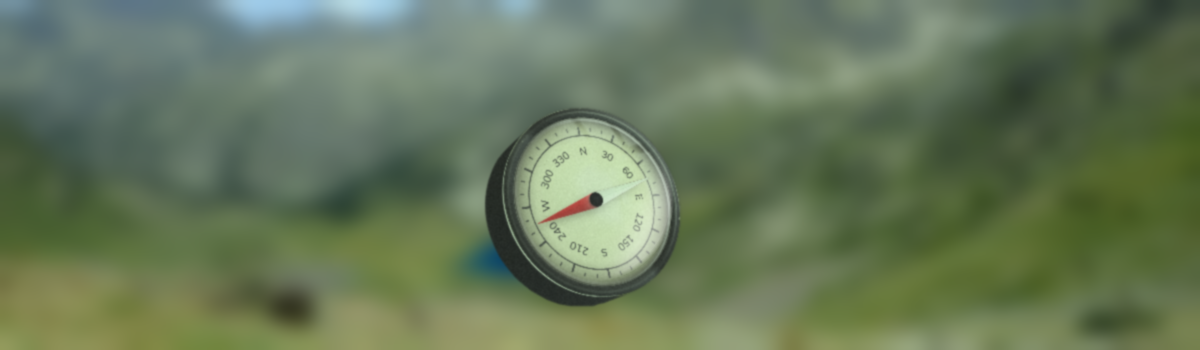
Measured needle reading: 255 °
